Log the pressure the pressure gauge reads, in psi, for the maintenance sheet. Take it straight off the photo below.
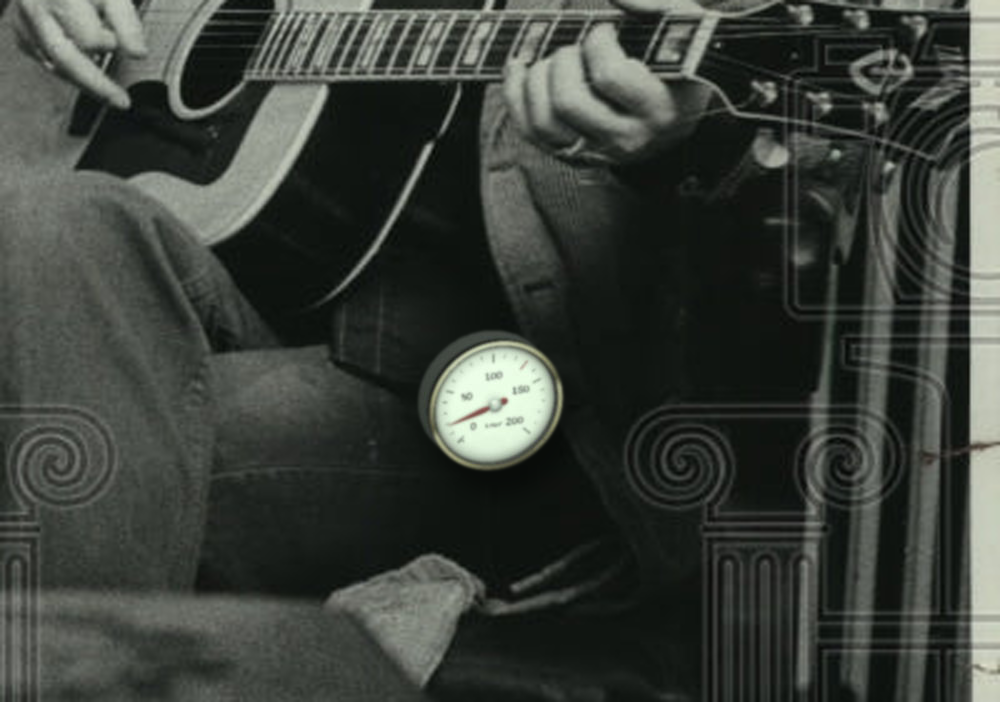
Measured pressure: 20 psi
